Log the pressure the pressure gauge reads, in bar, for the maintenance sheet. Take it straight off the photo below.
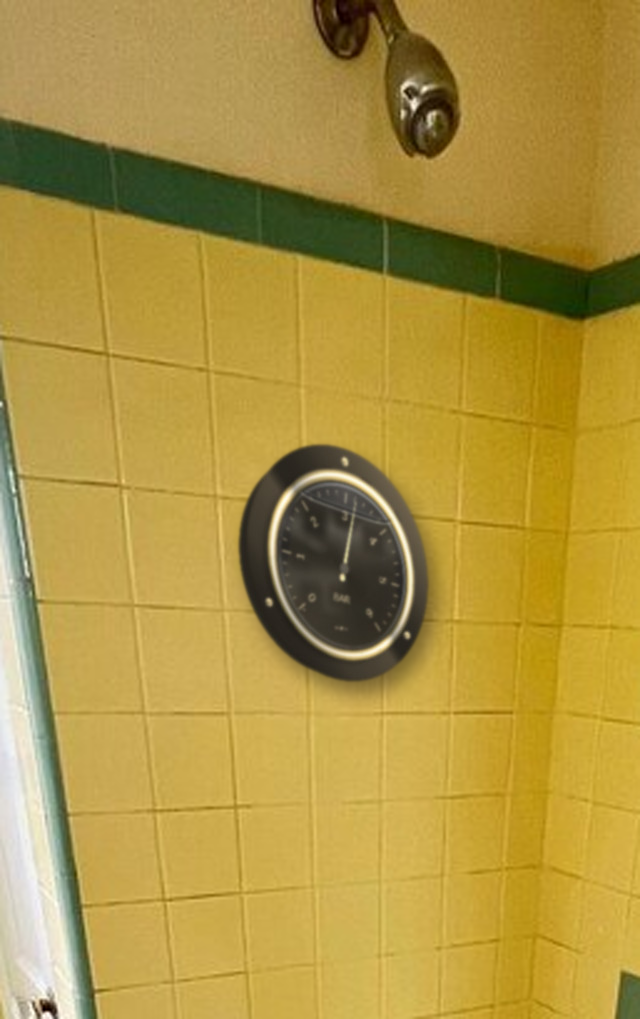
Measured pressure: 3.2 bar
